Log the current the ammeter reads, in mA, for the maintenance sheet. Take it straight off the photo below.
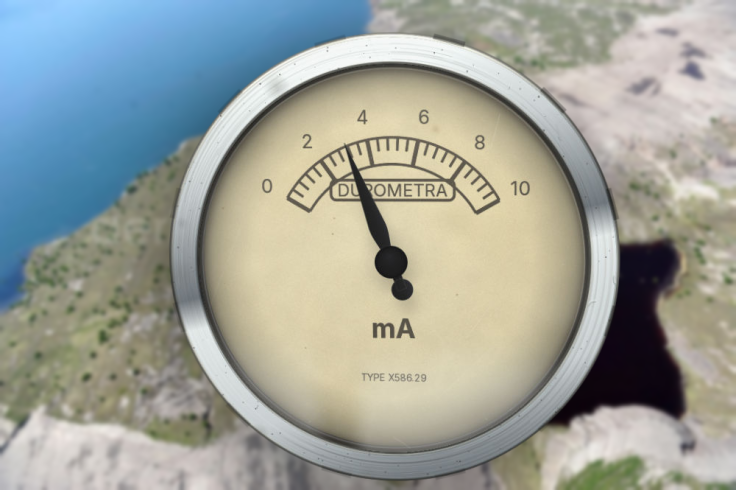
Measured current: 3.2 mA
